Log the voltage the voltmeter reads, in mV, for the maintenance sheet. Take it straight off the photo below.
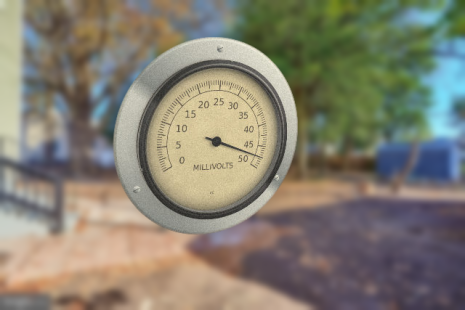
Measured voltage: 47.5 mV
